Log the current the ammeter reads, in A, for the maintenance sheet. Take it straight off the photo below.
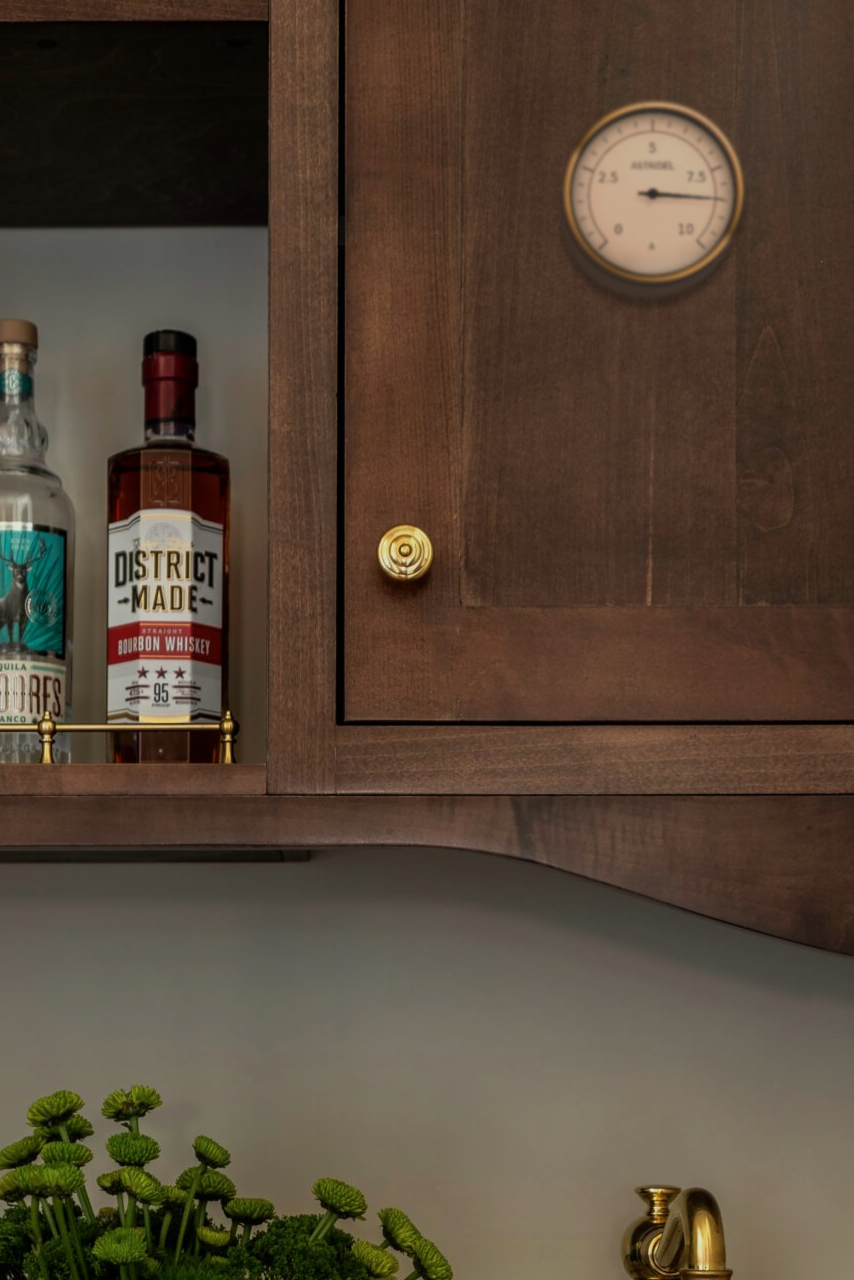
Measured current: 8.5 A
